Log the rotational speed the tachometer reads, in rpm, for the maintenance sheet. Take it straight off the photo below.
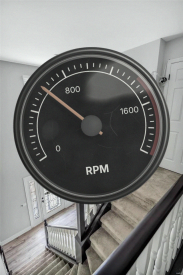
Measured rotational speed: 600 rpm
